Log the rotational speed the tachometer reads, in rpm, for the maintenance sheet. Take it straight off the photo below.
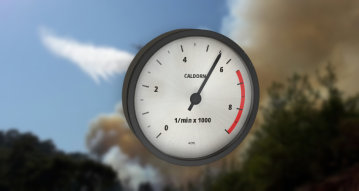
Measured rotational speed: 5500 rpm
